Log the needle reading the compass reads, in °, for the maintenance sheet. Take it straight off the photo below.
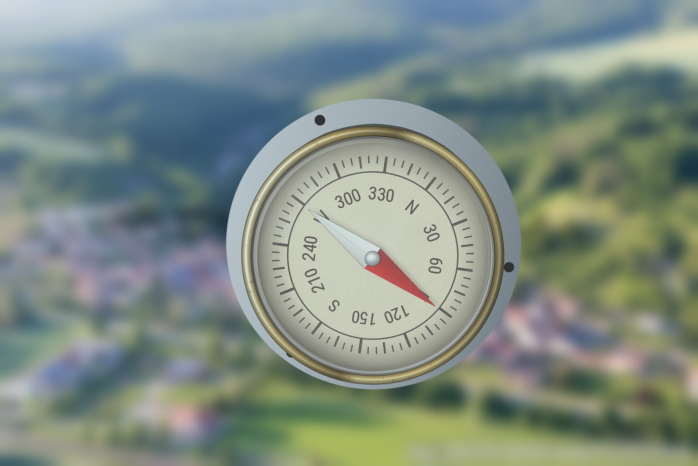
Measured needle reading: 90 °
